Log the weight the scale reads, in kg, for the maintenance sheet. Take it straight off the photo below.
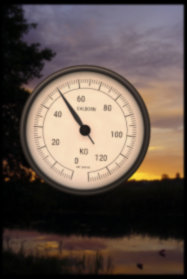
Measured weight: 50 kg
